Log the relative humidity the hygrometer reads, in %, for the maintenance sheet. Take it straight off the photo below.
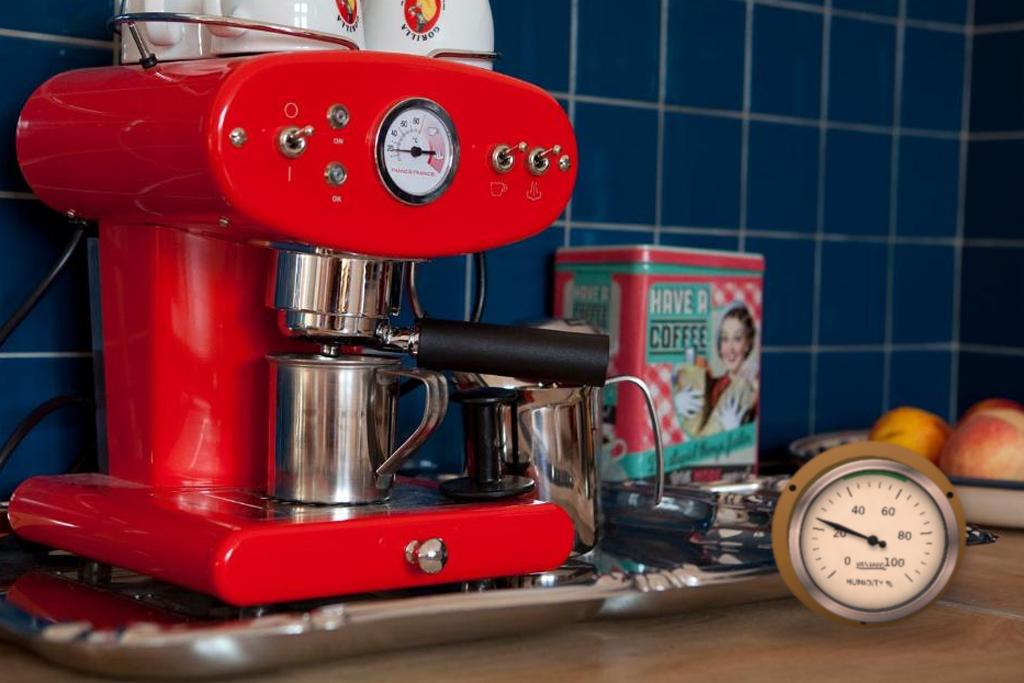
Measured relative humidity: 24 %
